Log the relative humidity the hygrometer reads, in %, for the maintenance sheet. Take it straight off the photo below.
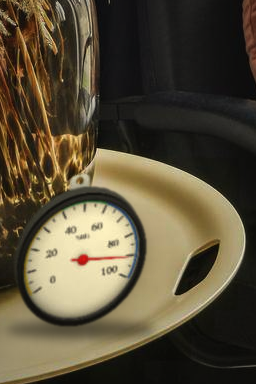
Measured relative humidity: 90 %
